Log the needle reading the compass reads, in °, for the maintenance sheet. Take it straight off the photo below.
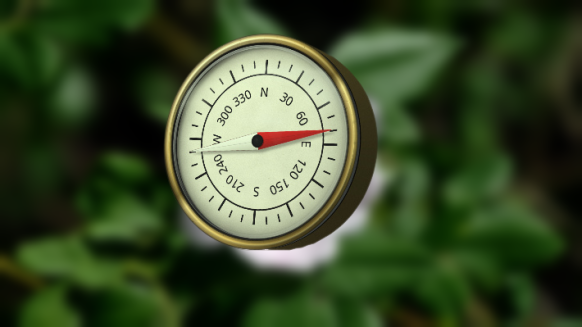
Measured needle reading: 80 °
